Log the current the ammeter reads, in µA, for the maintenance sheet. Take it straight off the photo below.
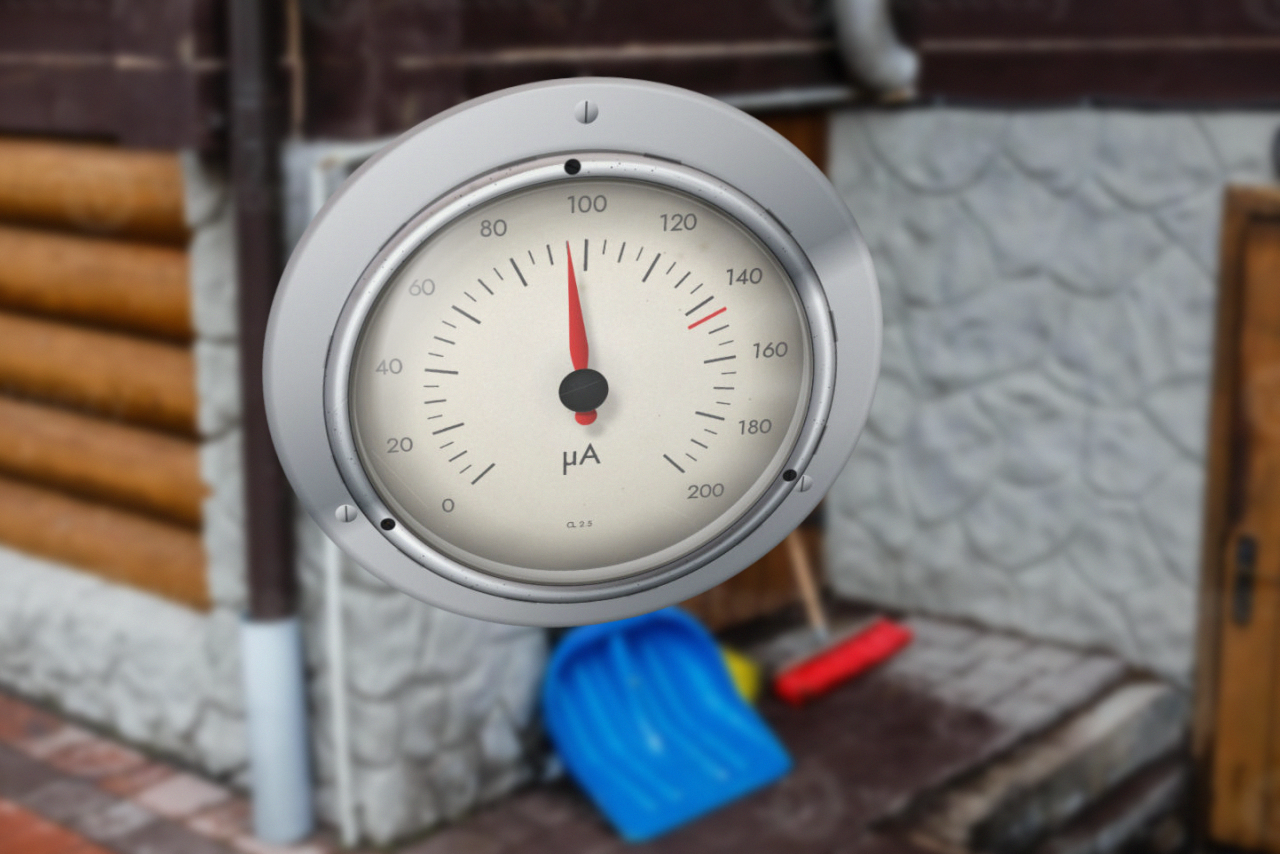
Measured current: 95 µA
